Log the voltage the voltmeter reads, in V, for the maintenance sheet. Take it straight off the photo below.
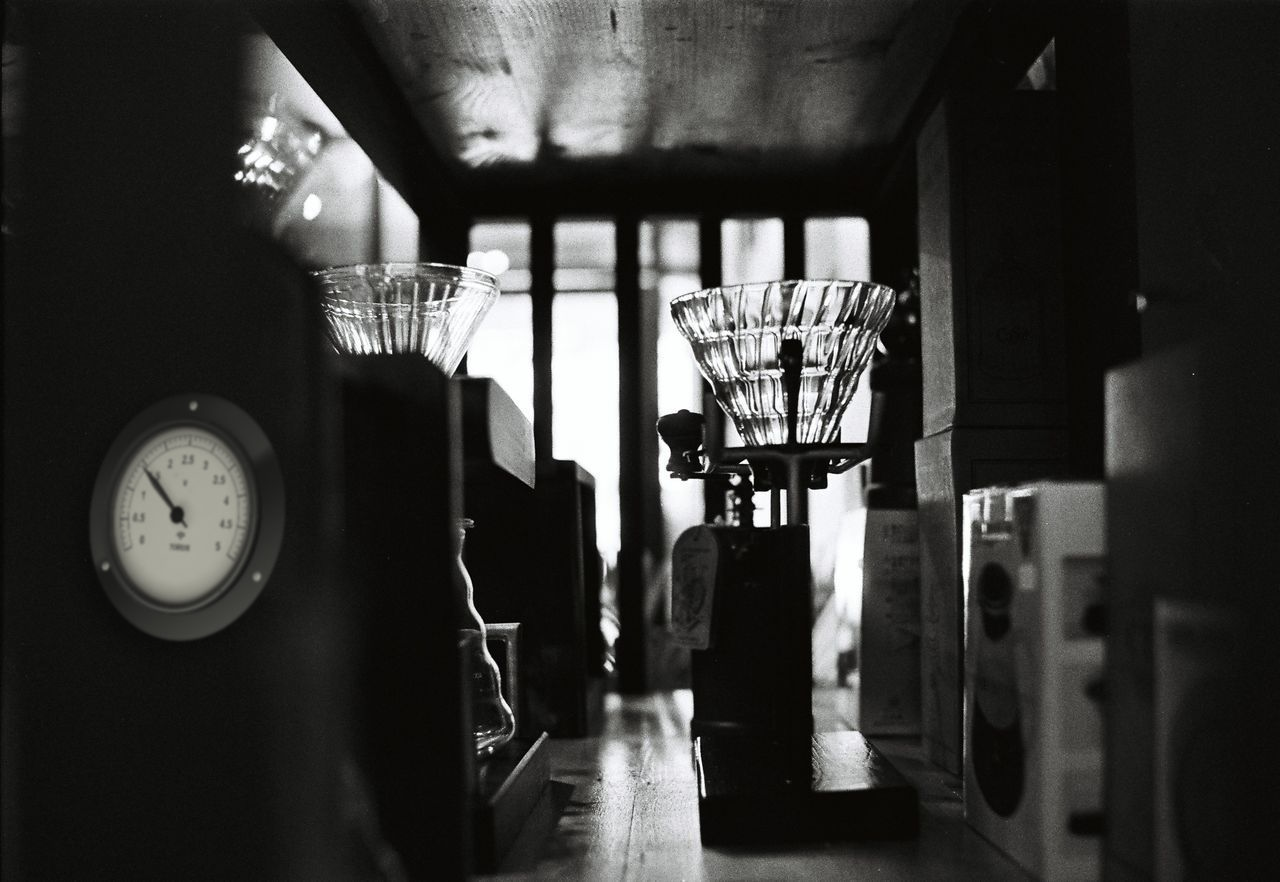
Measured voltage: 1.5 V
